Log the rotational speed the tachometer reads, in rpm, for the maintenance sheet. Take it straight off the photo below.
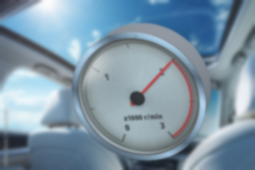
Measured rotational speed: 2000 rpm
